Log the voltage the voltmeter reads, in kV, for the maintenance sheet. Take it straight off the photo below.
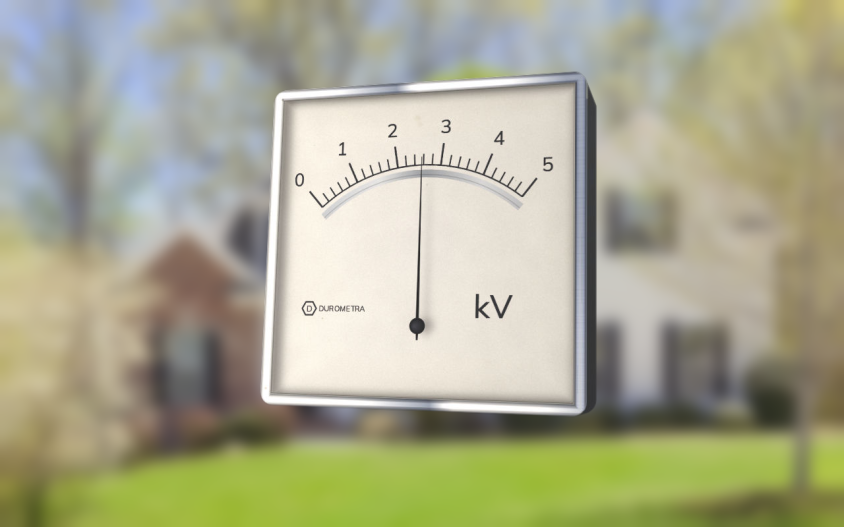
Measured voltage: 2.6 kV
